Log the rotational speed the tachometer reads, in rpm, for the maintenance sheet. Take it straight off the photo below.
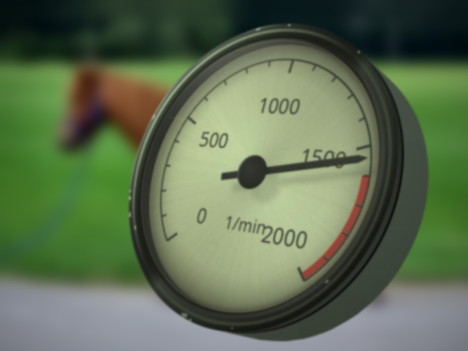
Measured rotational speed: 1550 rpm
